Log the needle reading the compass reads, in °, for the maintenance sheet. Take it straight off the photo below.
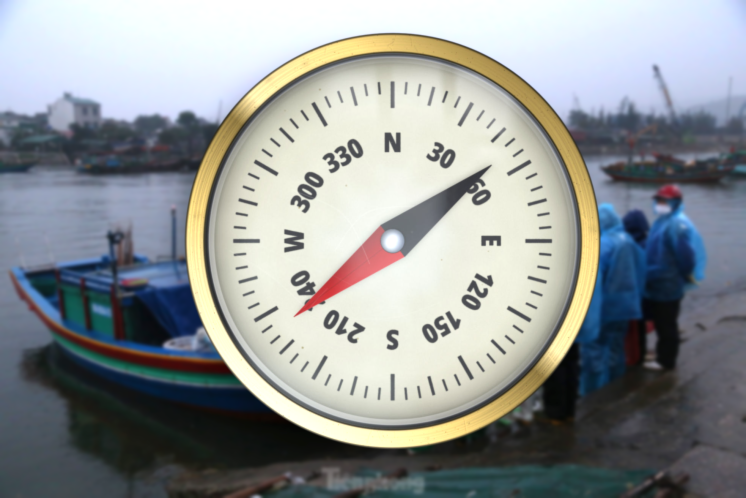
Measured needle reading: 232.5 °
